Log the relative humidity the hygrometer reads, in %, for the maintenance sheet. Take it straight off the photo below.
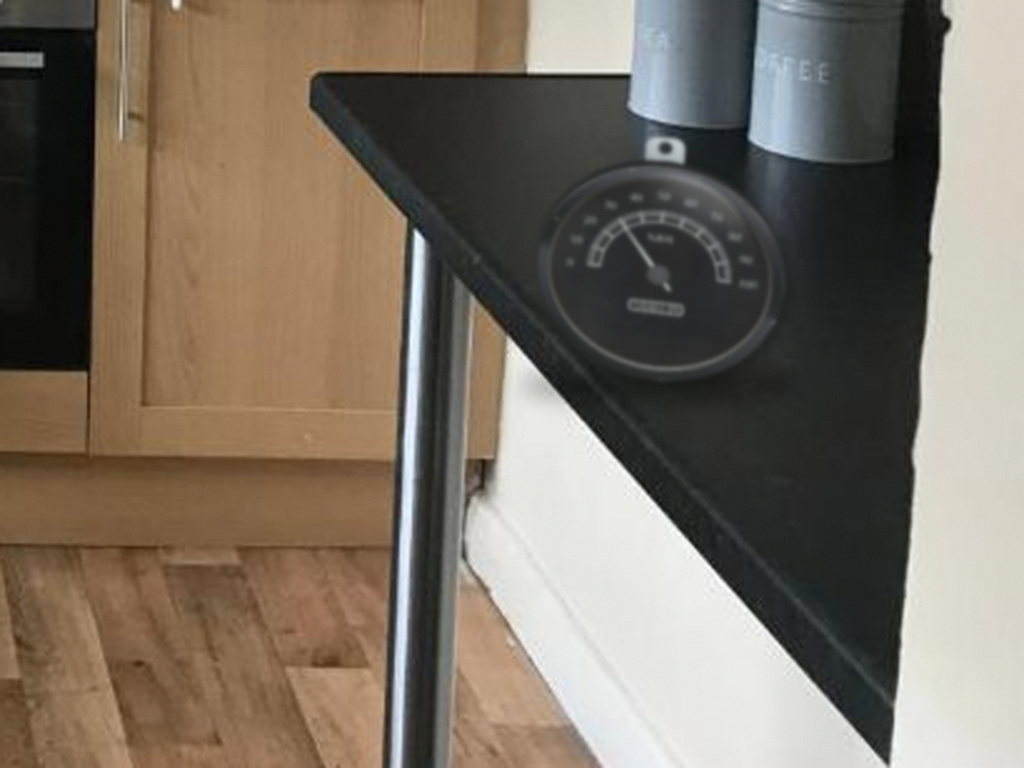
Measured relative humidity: 30 %
